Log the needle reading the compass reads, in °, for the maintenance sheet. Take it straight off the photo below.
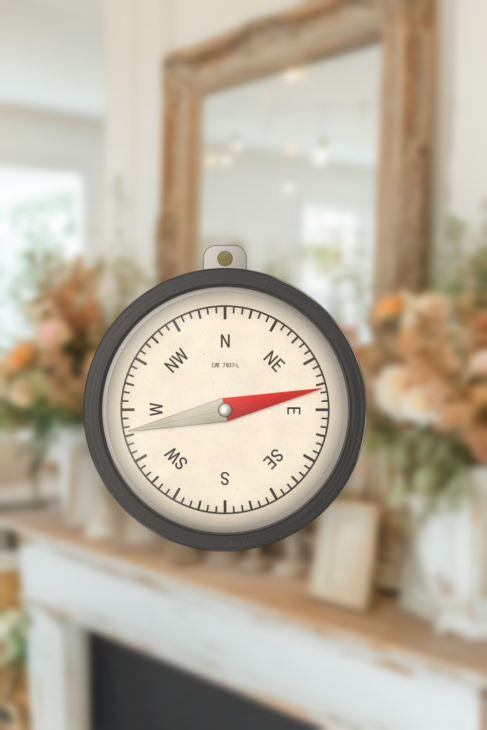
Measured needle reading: 77.5 °
